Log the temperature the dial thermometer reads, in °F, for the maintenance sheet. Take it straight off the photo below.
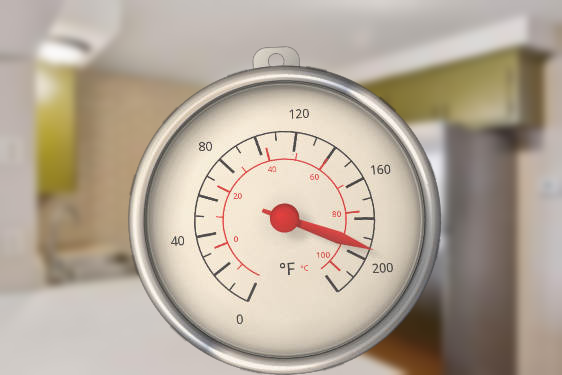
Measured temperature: 195 °F
